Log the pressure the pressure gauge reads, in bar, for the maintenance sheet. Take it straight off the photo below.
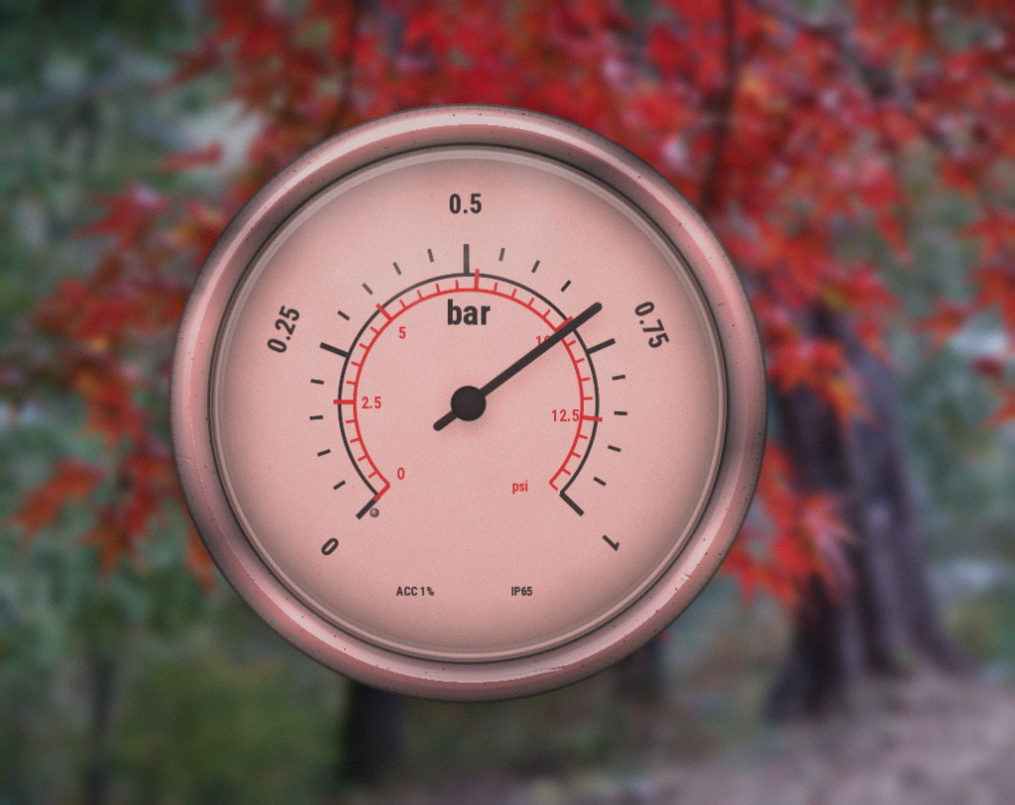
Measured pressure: 0.7 bar
